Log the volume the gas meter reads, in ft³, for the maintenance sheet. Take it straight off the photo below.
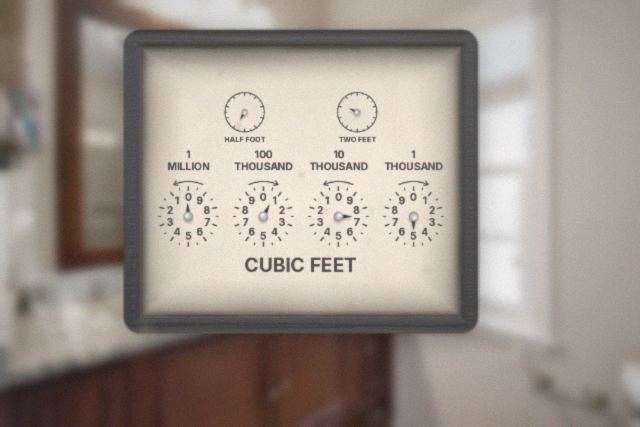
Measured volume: 7500 ft³
